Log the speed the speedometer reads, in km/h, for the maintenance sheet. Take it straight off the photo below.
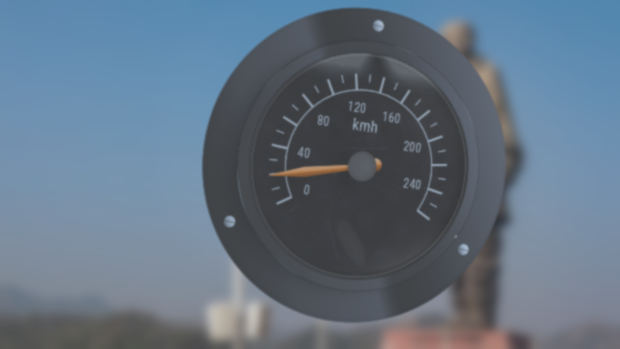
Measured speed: 20 km/h
